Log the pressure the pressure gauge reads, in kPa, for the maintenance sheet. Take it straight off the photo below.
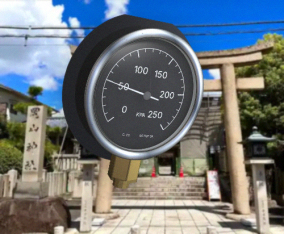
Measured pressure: 50 kPa
